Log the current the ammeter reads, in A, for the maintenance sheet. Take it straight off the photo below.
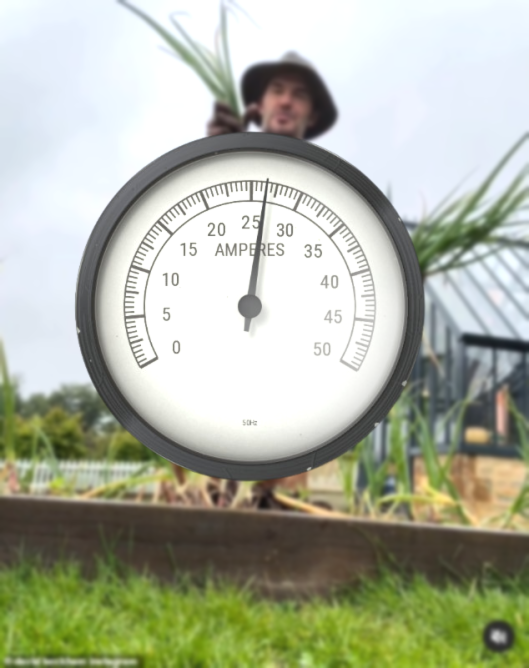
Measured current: 26.5 A
